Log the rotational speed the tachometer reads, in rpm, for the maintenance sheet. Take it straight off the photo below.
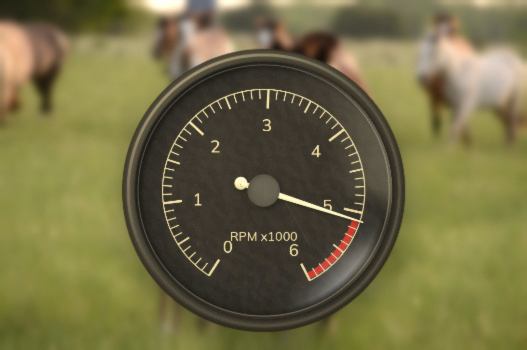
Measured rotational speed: 5100 rpm
